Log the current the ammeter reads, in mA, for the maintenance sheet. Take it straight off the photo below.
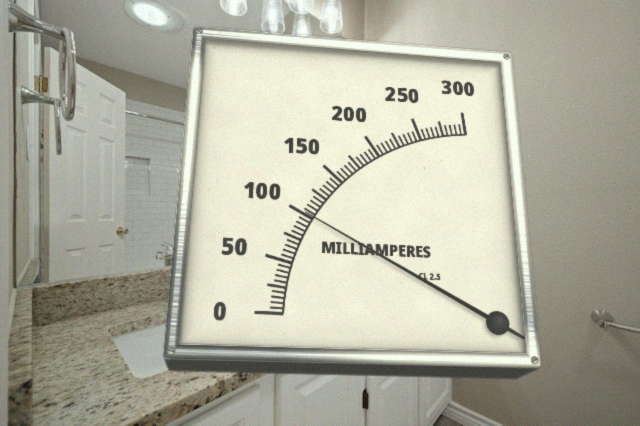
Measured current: 100 mA
